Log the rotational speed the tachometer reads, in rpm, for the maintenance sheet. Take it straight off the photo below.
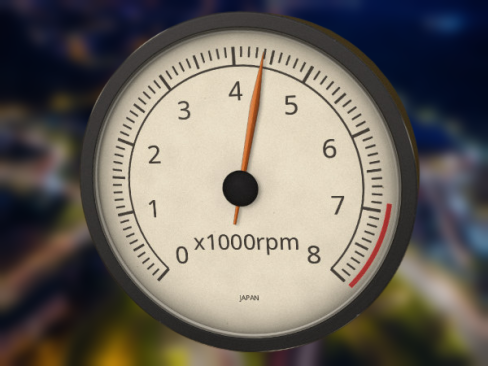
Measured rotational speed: 4400 rpm
